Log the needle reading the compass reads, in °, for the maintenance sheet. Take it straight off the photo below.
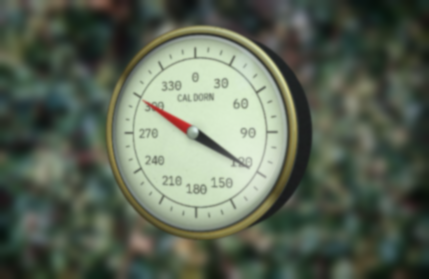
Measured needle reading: 300 °
